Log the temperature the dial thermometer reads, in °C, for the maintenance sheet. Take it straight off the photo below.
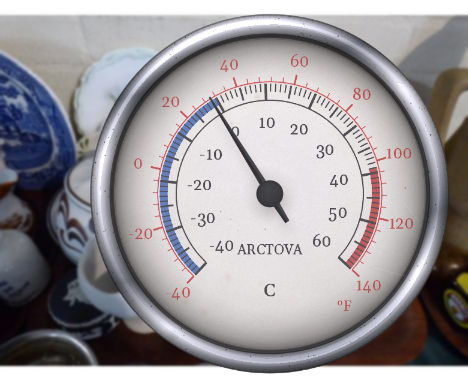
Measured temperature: -1 °C
